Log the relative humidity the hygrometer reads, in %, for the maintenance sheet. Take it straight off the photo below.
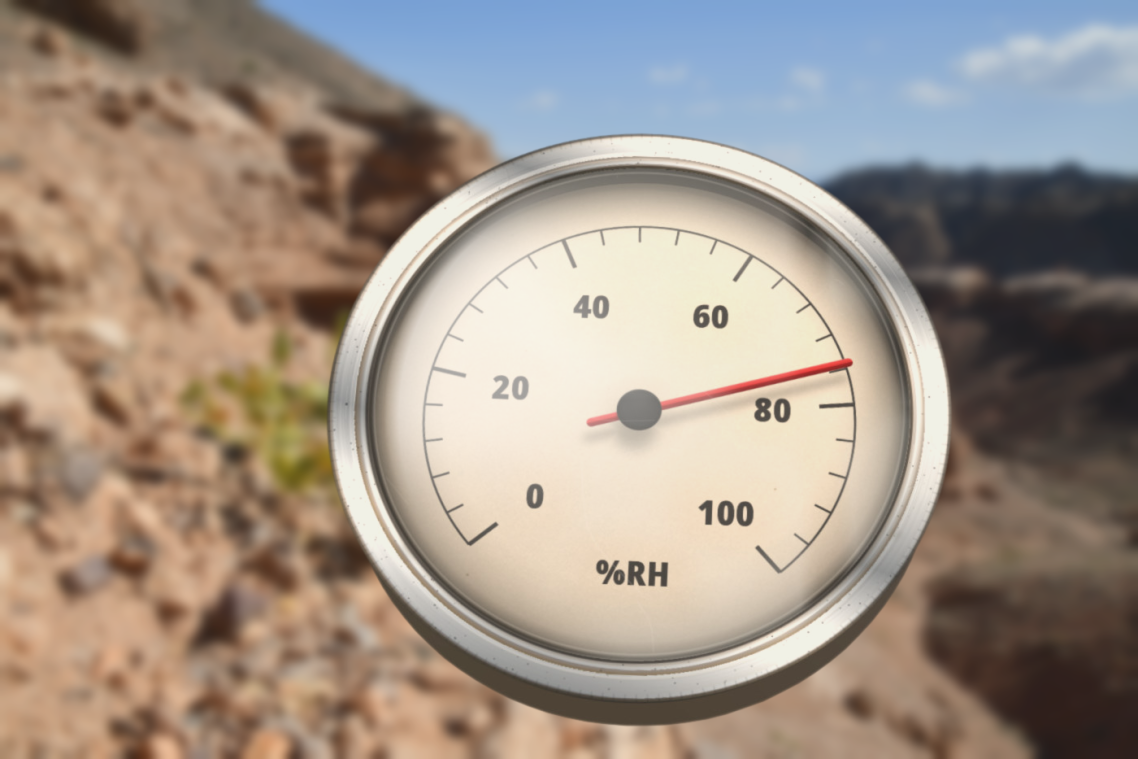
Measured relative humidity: 76 %
